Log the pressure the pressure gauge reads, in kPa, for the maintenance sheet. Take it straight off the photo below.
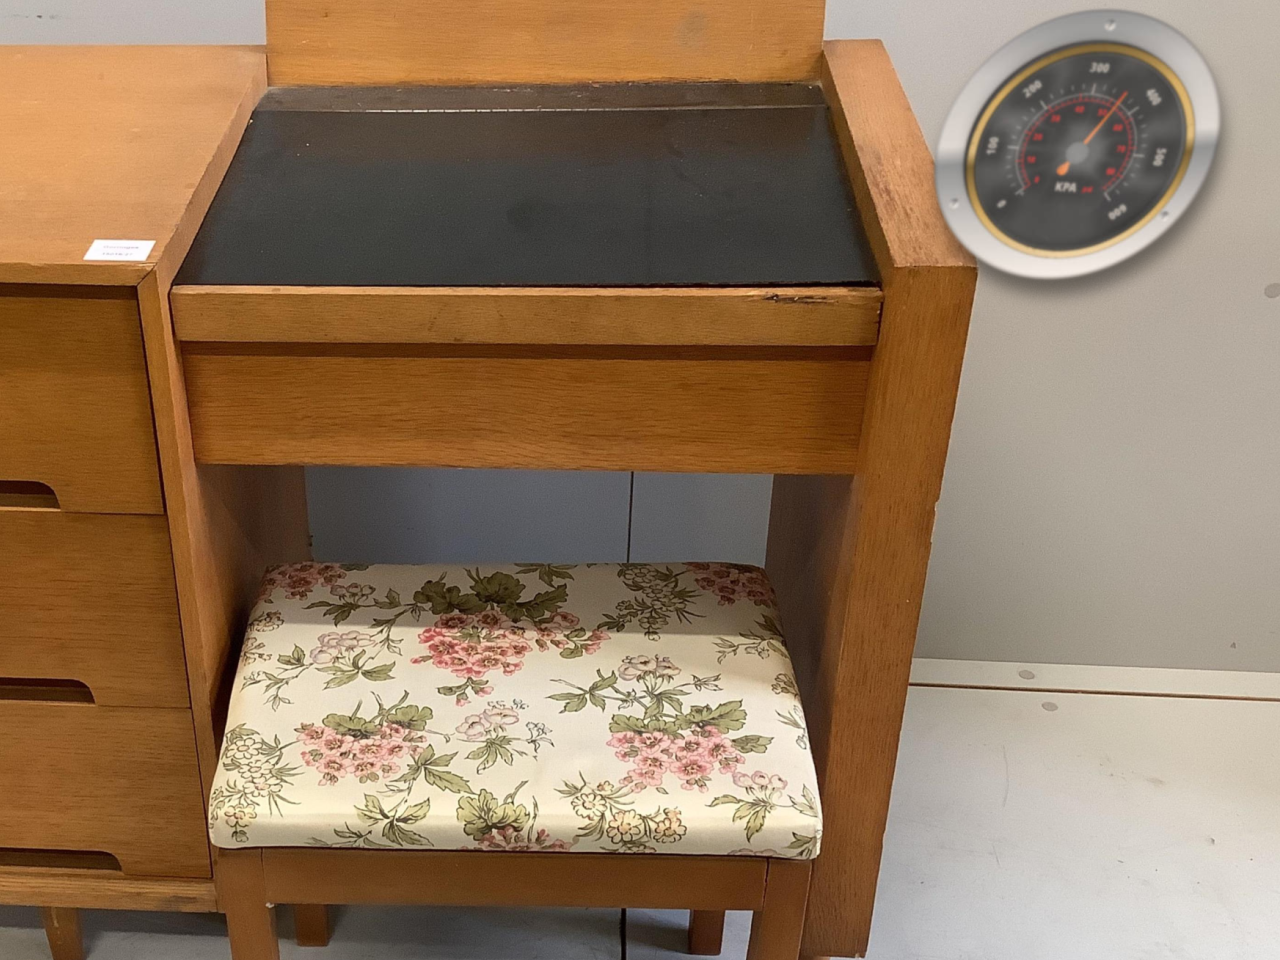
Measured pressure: 360 kPa
